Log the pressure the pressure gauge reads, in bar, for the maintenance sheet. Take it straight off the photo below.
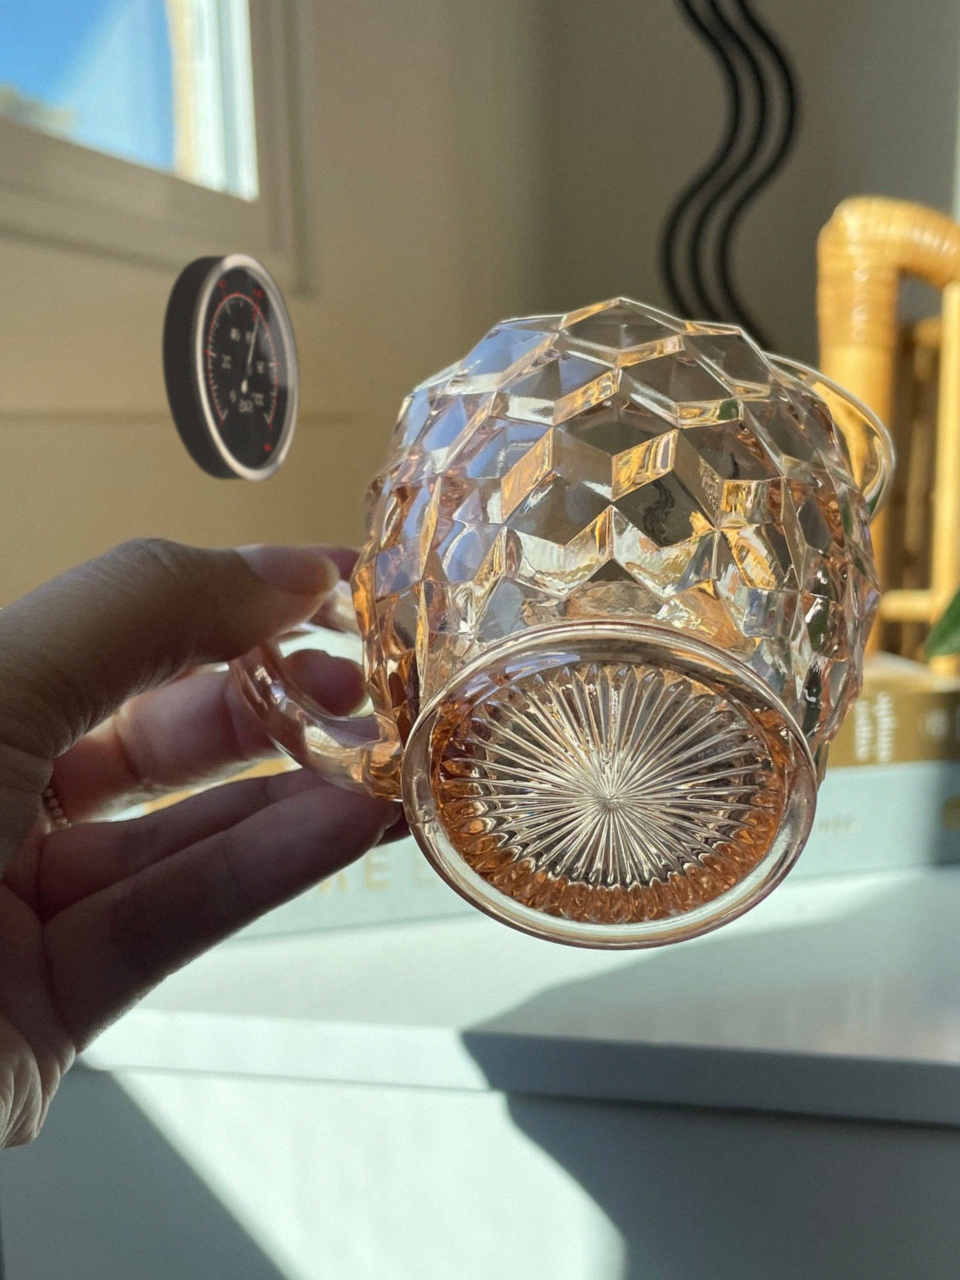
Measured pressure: 60 bar
